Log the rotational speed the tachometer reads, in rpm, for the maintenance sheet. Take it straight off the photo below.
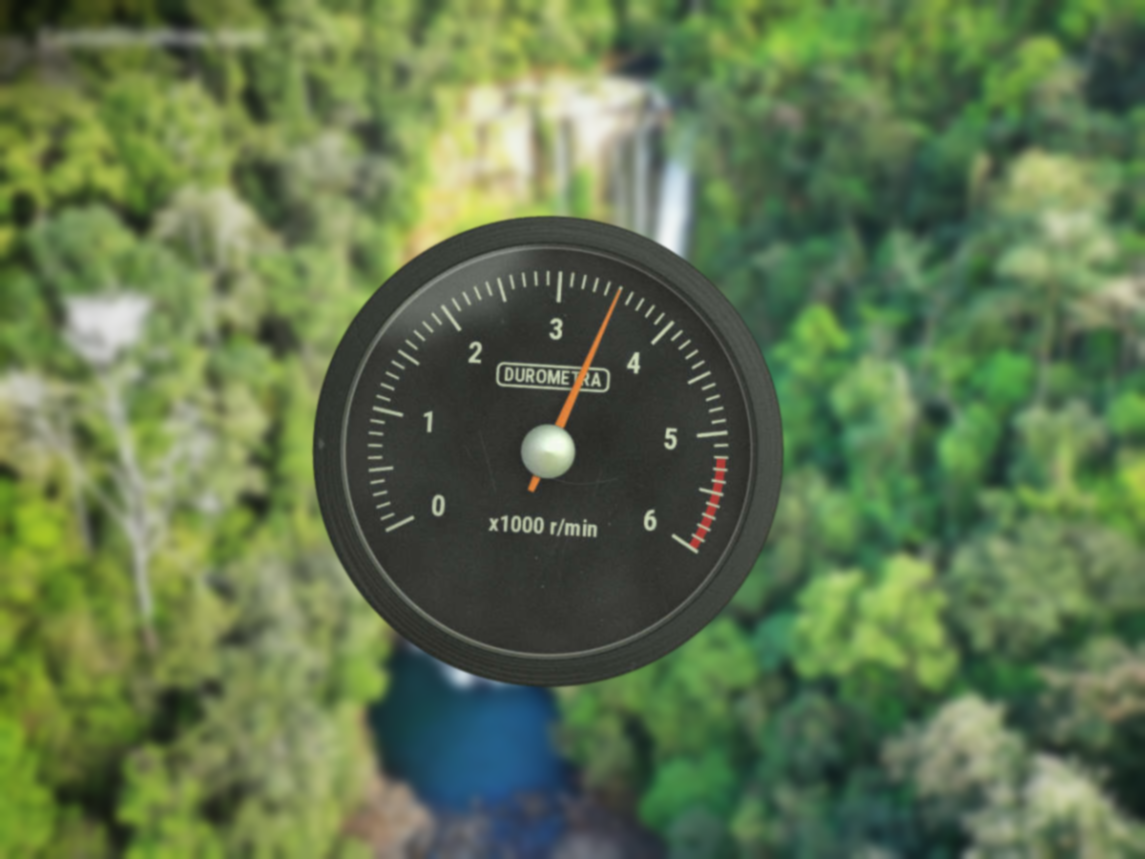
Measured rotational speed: 3500 rpm
